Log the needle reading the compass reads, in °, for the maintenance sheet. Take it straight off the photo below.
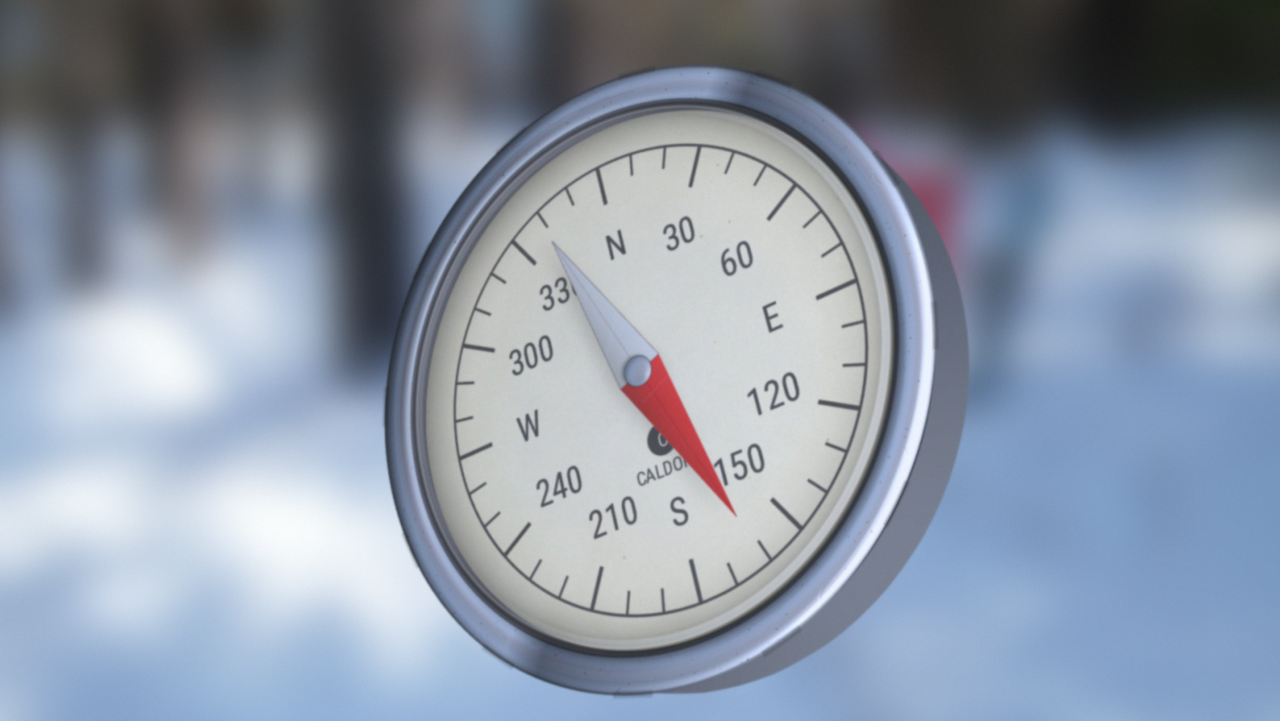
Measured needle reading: 160 °
